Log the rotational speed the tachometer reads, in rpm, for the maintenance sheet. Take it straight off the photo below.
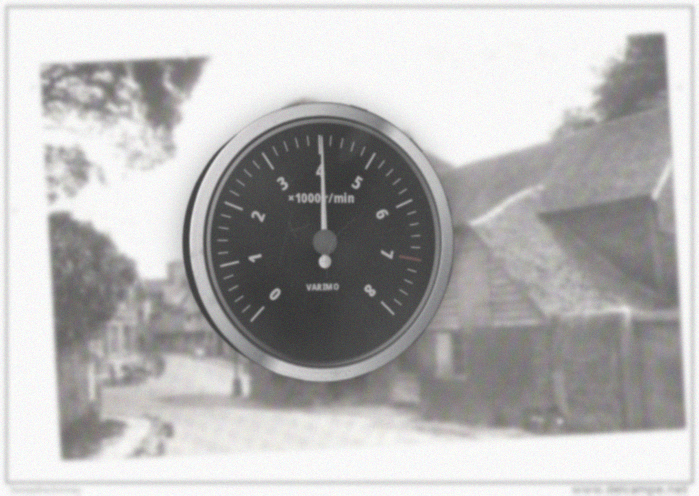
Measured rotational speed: 4000 rpm
